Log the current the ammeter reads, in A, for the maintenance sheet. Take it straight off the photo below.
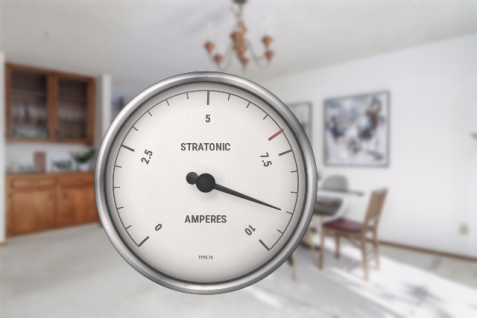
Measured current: 9 A
